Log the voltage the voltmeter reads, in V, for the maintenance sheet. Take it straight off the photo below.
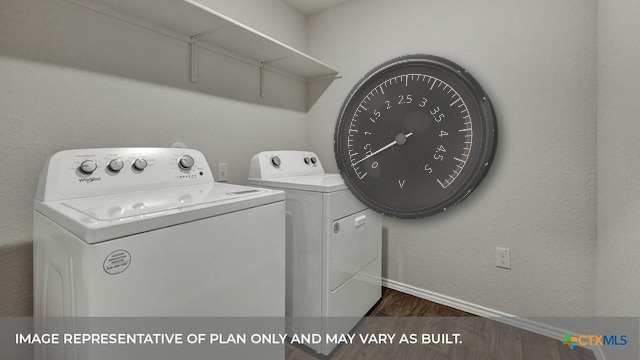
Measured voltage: 0.3 V
